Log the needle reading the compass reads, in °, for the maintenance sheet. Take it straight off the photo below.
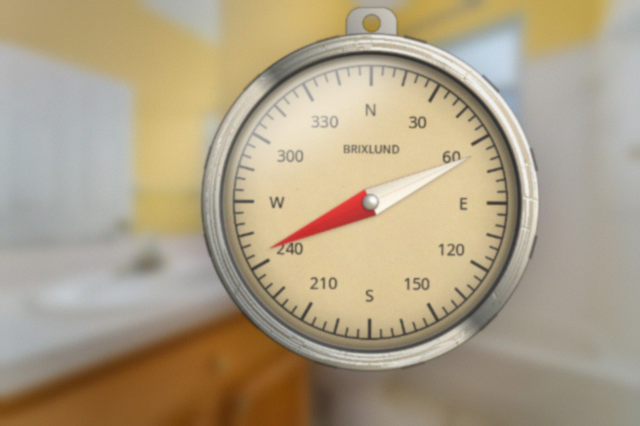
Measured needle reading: 245 °
